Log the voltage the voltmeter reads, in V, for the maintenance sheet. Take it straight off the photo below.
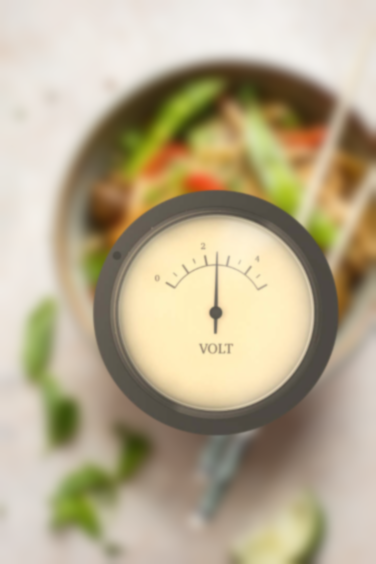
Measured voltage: 2.5 V
